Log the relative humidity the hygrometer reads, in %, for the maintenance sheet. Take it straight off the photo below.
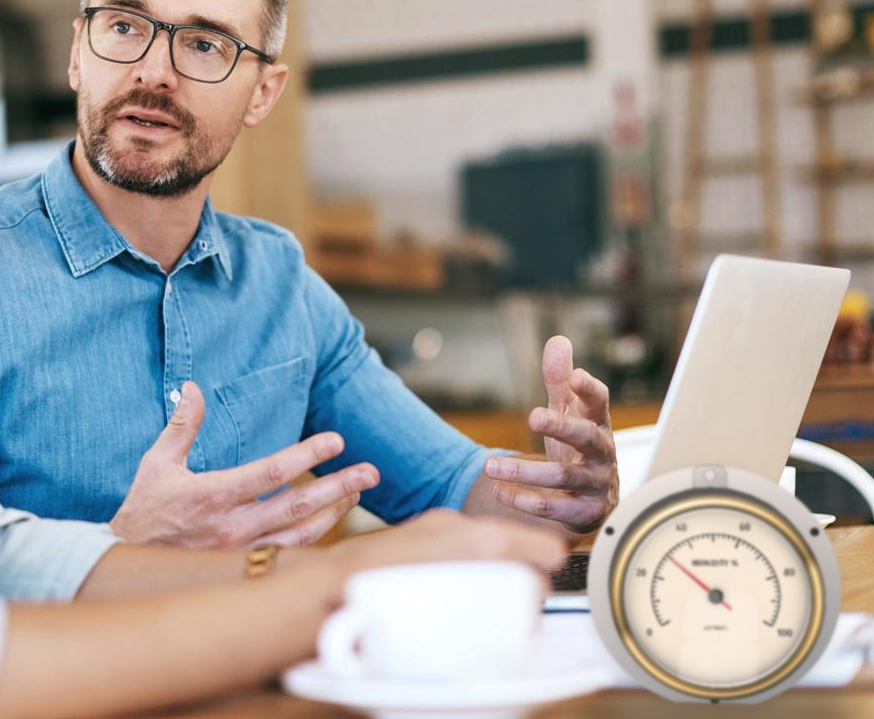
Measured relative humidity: 30 %
